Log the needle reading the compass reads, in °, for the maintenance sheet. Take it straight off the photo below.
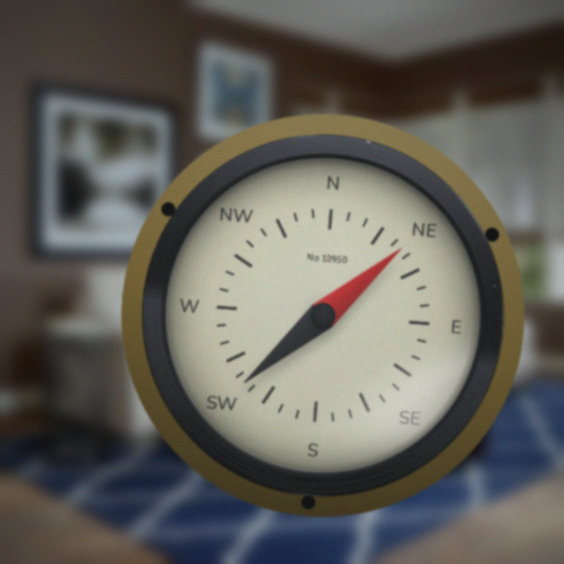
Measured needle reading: 45 °
